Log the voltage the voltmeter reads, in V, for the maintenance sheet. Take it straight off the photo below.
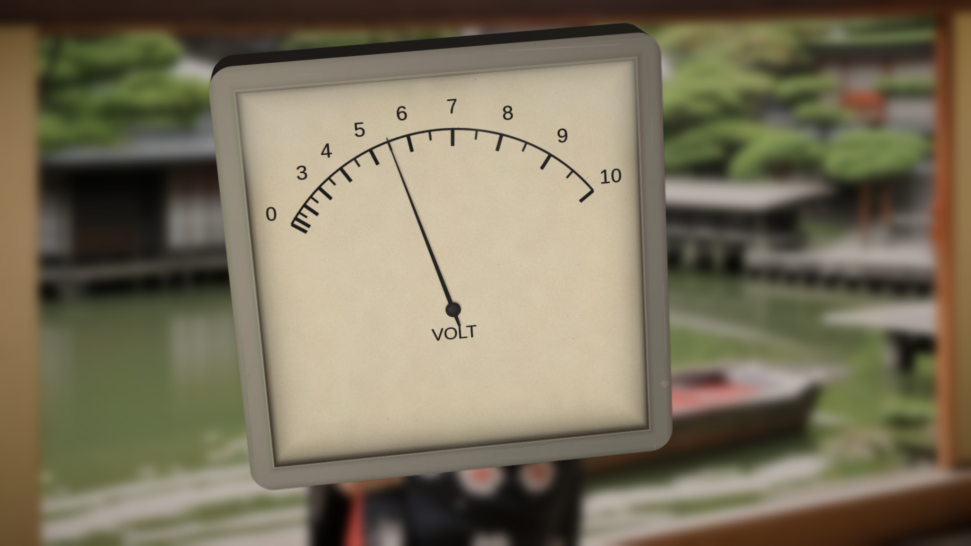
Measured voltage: 5.5 V
